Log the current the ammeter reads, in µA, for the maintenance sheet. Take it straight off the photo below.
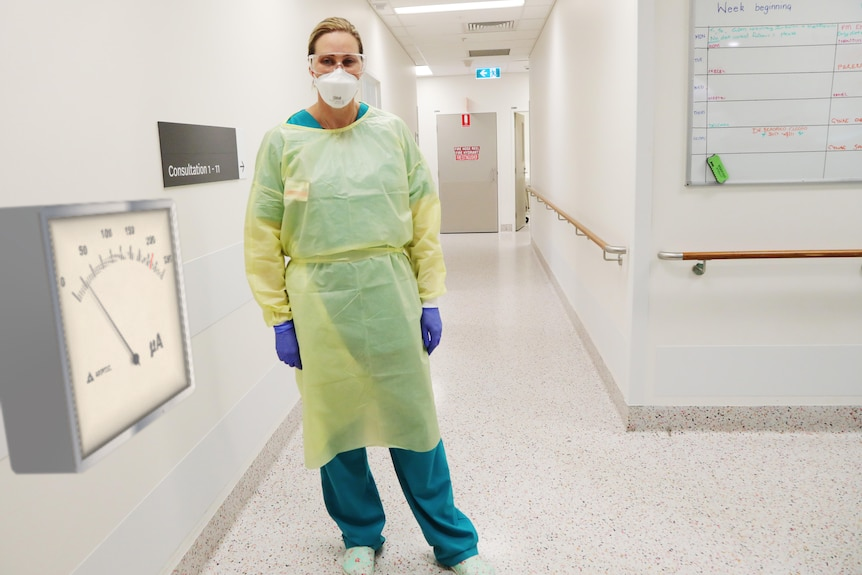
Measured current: 25 µA
